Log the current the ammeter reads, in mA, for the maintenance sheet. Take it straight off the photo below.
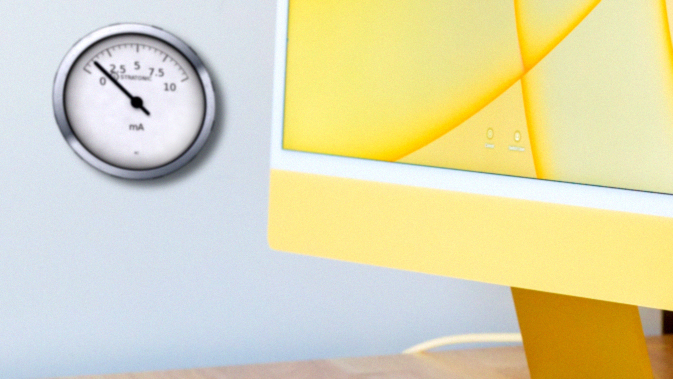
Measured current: 1 mA
